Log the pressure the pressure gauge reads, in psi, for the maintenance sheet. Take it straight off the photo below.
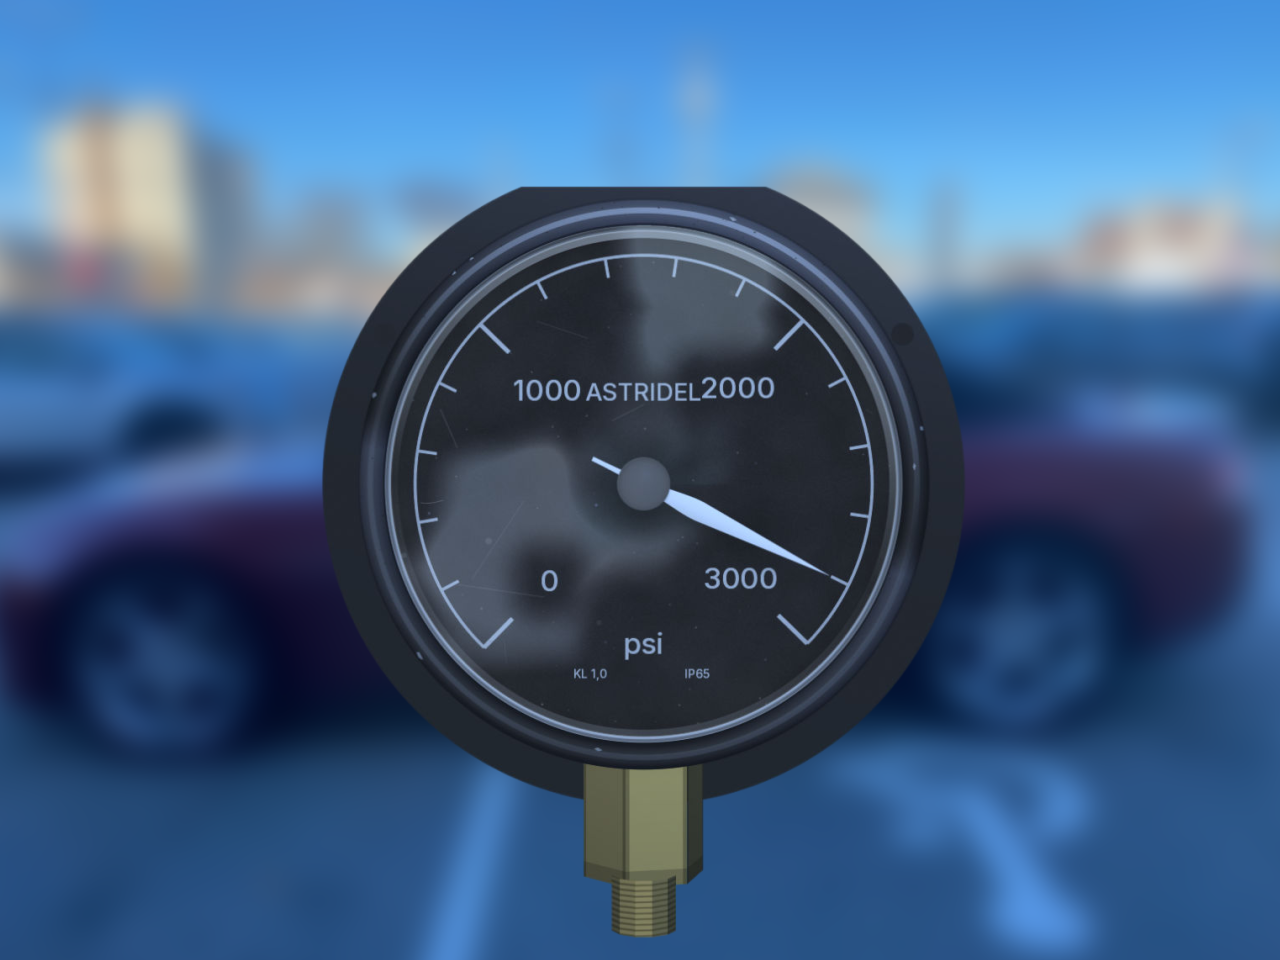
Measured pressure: 2800 psi
